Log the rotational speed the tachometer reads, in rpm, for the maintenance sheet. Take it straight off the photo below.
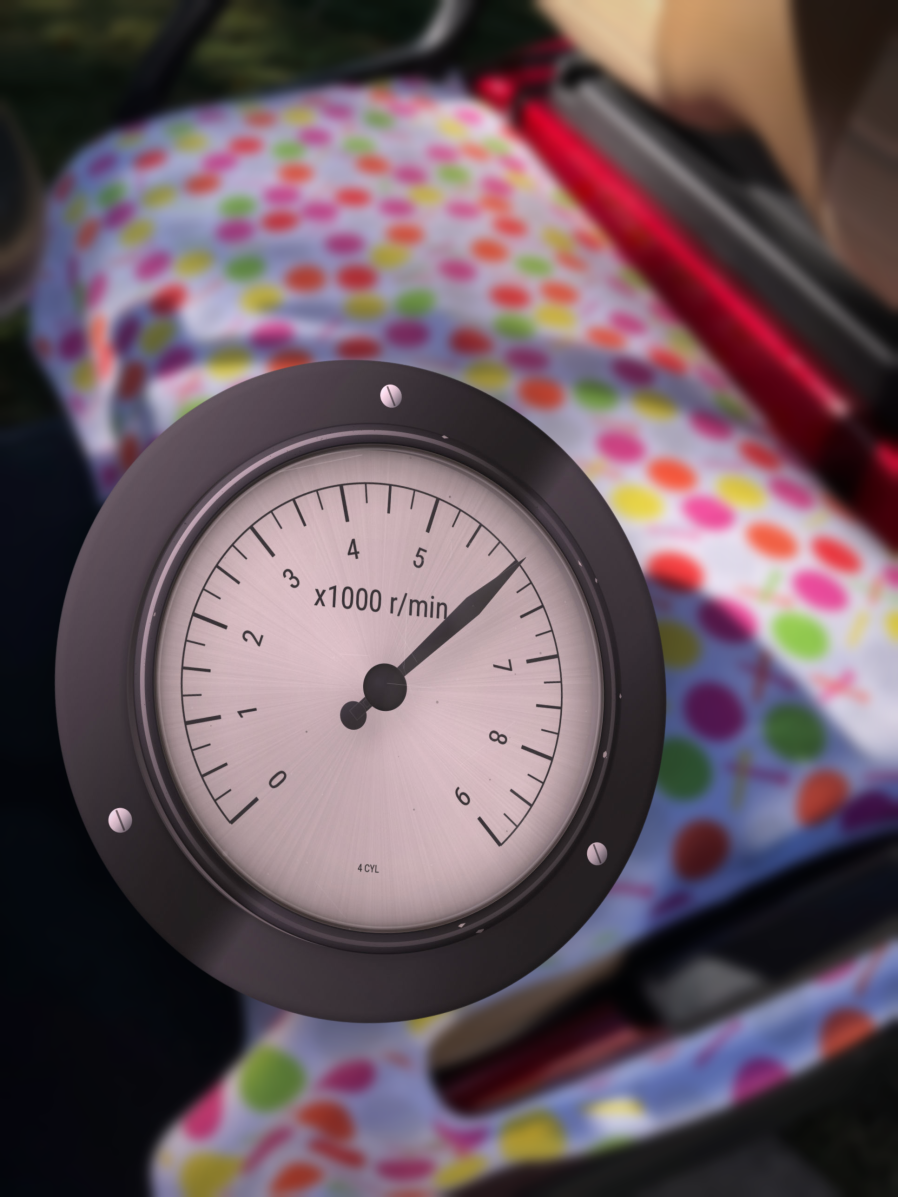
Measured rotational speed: 6000 rpm
